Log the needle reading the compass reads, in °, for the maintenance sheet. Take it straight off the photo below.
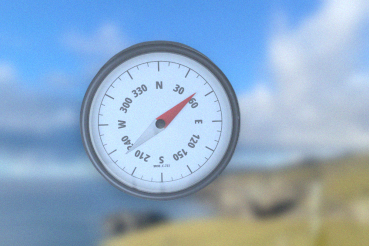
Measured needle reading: 50 °
